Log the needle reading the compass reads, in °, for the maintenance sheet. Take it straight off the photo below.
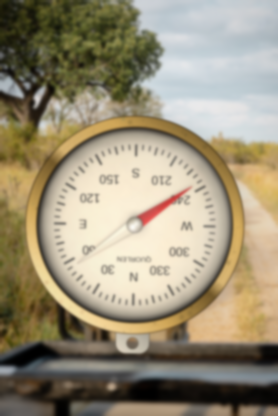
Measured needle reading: 235 °
